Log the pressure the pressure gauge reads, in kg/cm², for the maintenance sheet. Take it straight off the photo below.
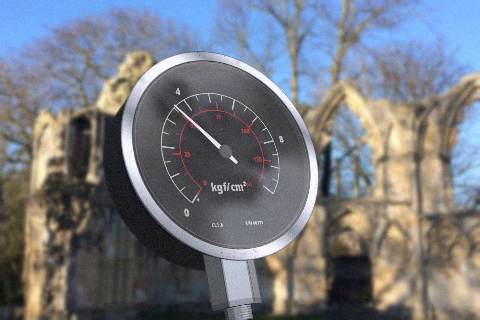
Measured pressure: 3.5 kg/cm²
